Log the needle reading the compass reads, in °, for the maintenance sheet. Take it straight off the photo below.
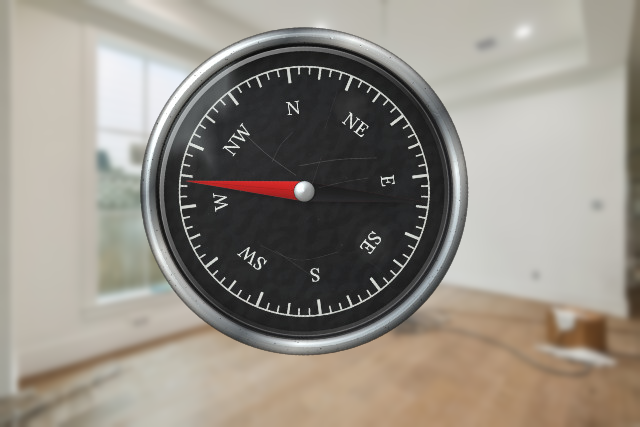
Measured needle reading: 282.5 °
